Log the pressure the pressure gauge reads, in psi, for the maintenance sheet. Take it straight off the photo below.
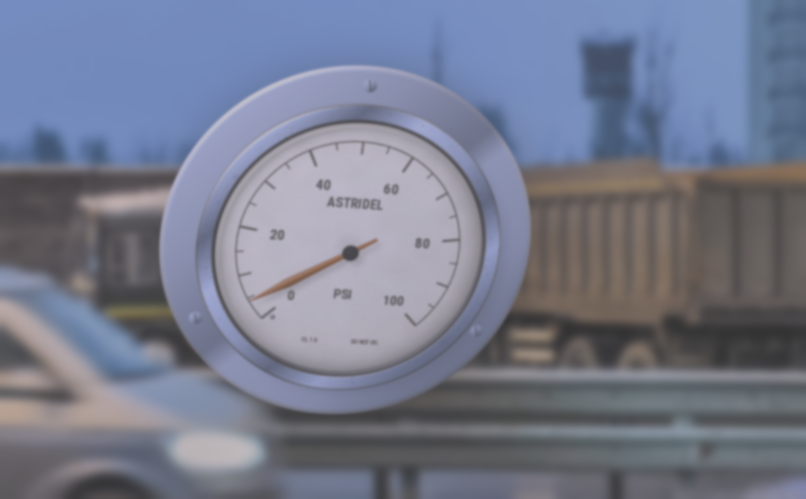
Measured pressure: 5 psi
